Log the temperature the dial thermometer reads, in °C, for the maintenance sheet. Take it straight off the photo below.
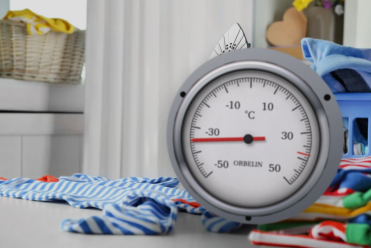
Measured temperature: -35 °C
